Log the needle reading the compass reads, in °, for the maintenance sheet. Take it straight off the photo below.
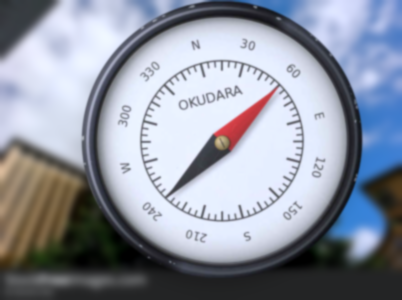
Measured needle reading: 60 °
